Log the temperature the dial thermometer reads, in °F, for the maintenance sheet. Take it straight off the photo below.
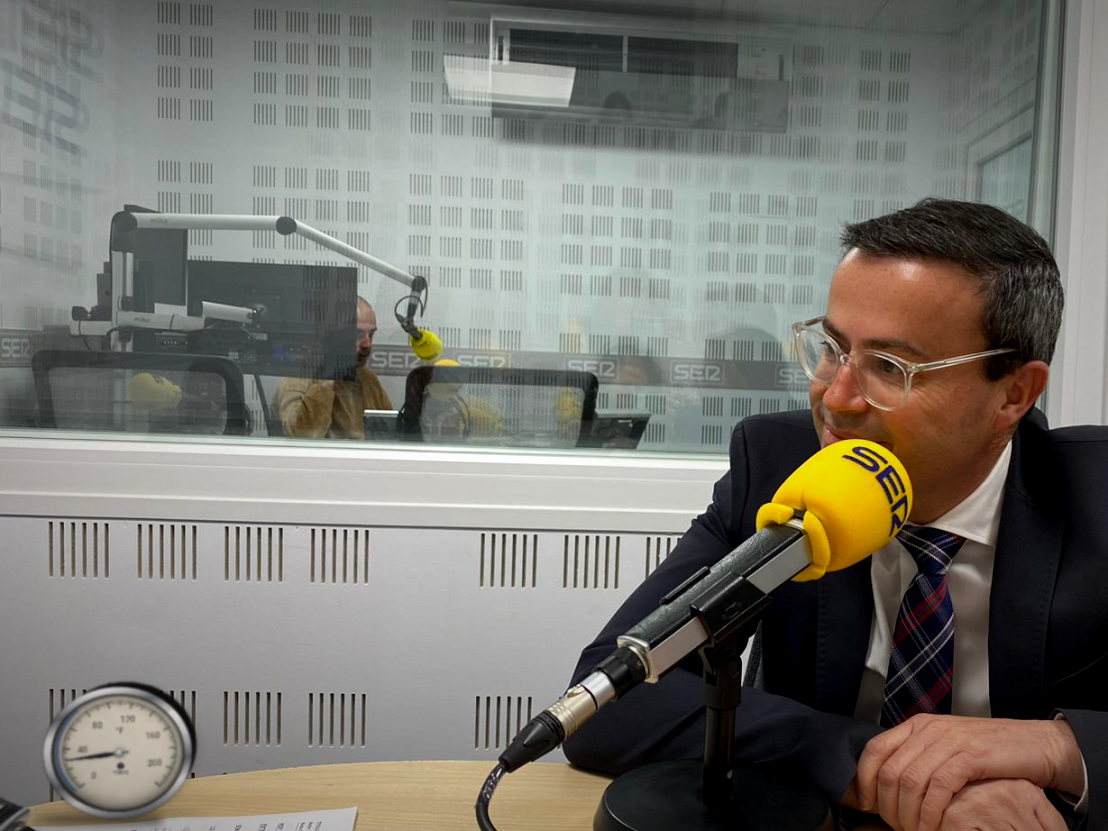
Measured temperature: 30 °F
